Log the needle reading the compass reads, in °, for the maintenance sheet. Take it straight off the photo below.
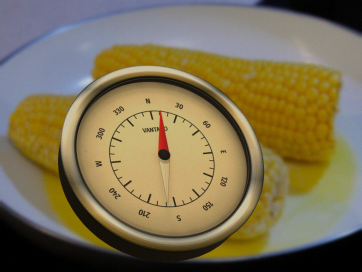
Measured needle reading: 10 °
